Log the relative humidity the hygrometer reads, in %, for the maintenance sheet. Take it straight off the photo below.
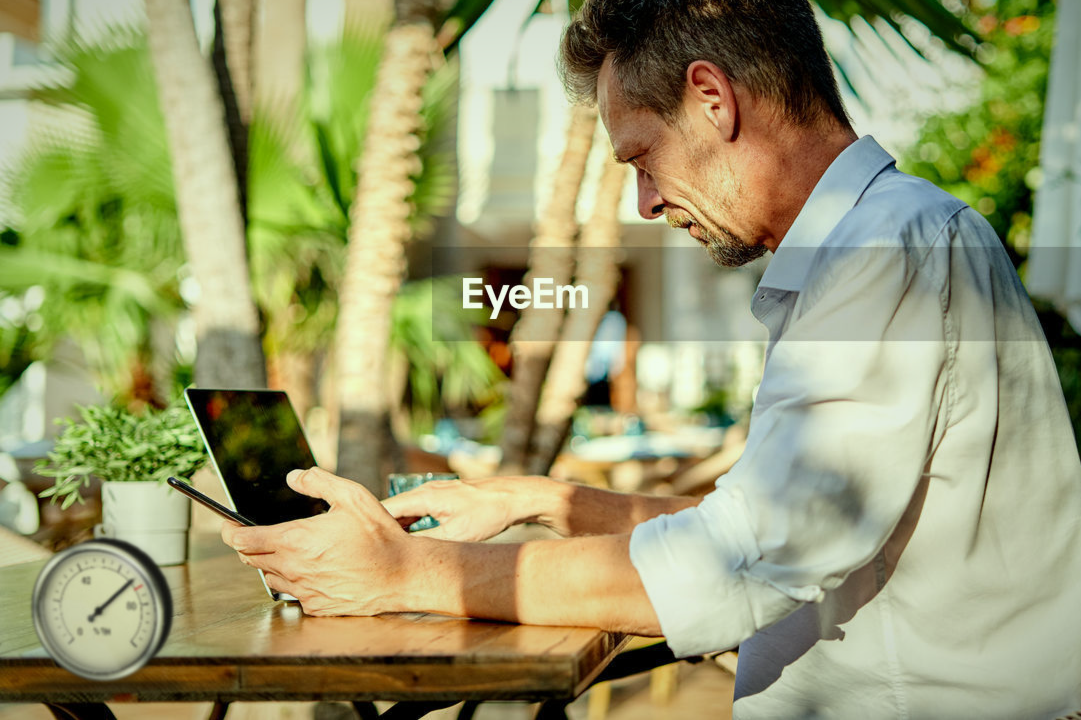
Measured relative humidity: 68 %
